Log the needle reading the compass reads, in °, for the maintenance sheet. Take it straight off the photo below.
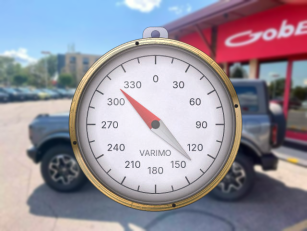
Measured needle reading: 315 °
